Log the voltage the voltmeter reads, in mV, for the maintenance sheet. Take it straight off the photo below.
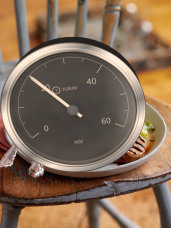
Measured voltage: 20 mV
